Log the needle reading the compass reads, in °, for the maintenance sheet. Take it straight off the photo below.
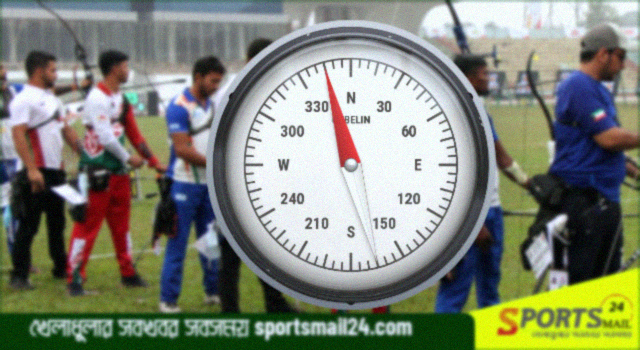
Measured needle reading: 345 °
